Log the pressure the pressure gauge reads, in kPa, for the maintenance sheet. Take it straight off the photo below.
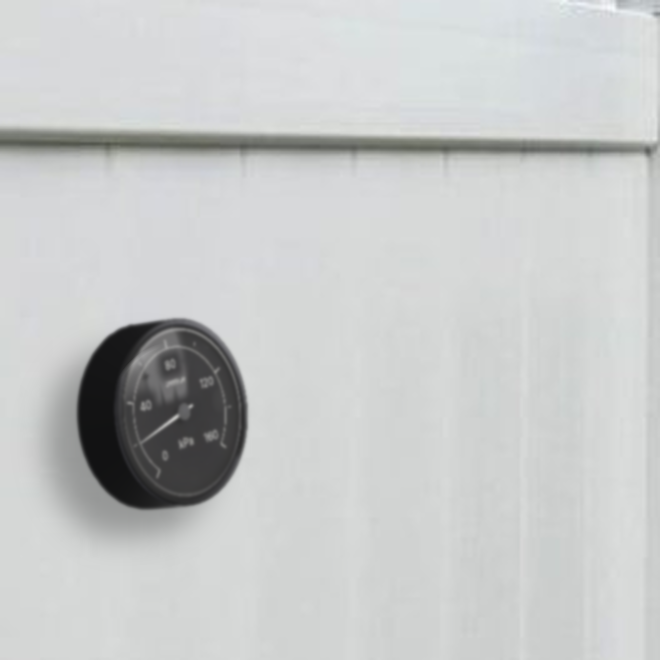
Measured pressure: 20 kPa
